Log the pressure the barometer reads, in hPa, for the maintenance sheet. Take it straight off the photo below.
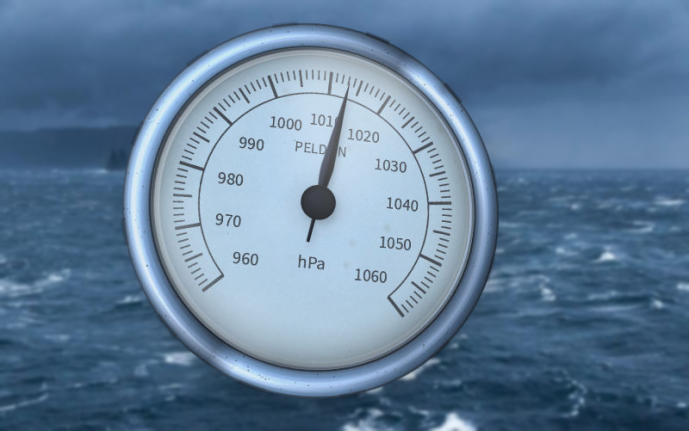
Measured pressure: 1013 hPa
